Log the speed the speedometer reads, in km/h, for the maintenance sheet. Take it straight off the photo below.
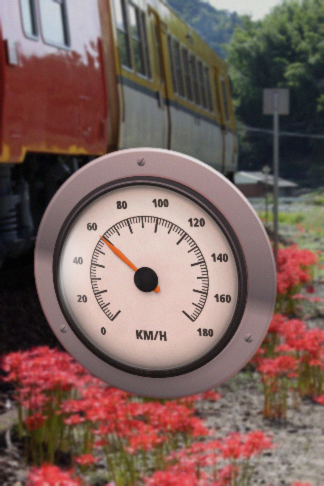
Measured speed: 60 km/h
